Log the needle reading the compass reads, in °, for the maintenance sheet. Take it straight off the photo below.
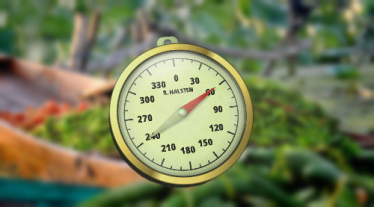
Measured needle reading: 60 °
